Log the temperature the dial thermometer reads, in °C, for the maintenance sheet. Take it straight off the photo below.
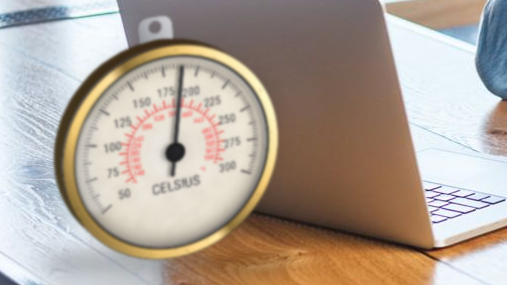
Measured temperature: 187.5 °C
